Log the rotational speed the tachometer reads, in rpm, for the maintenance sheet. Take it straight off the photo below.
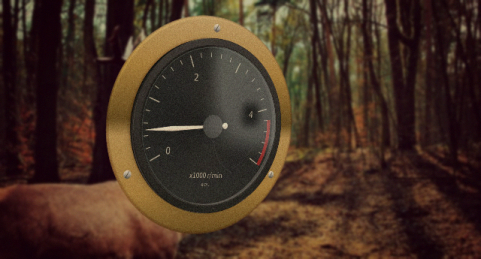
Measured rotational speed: 500 rpm
